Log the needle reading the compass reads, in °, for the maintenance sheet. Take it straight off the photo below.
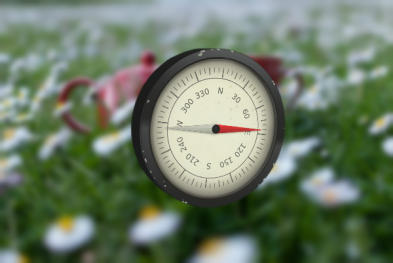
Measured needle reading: 85 °
